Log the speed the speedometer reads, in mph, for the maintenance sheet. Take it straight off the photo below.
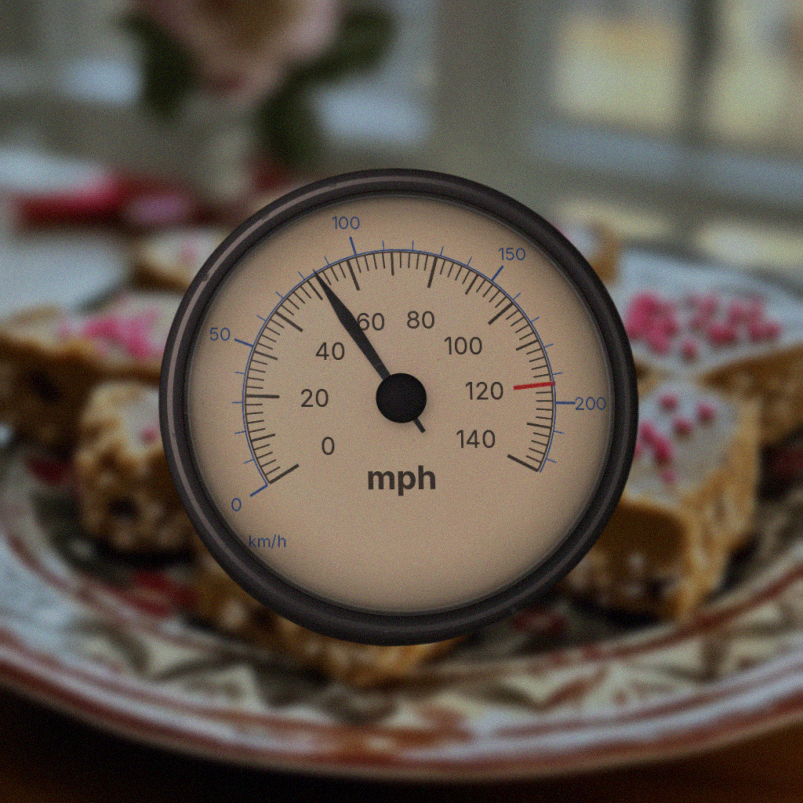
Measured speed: 52 mph
